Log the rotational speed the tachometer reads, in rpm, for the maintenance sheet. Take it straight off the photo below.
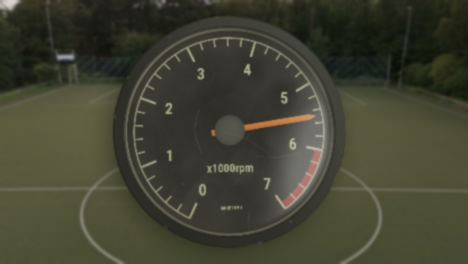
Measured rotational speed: 5500 rpm
